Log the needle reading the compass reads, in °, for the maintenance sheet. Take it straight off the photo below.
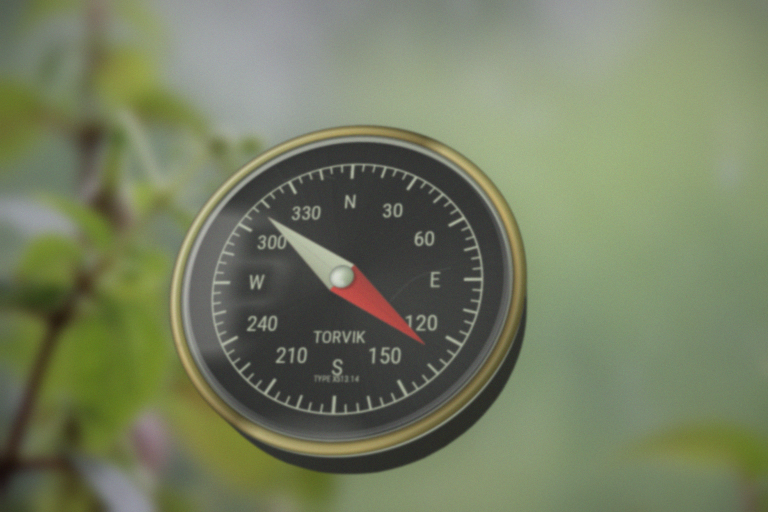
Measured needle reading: 130 °
